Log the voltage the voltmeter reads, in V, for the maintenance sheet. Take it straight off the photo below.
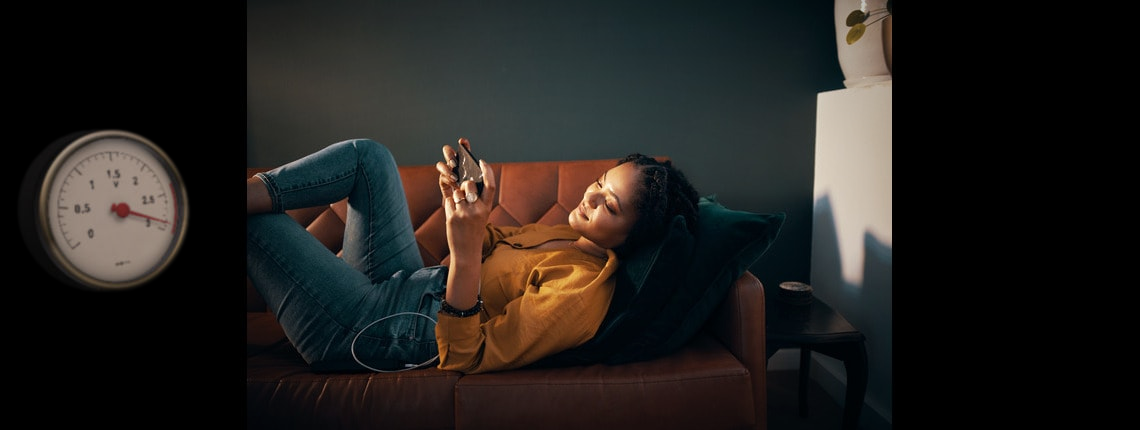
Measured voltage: 2.9 V
